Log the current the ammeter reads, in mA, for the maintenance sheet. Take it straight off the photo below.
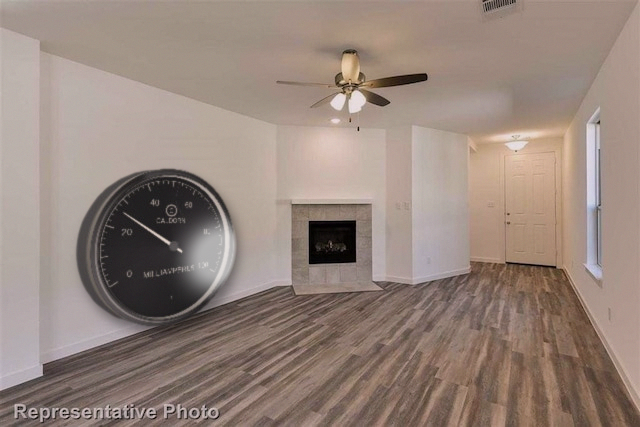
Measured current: 26 mA
